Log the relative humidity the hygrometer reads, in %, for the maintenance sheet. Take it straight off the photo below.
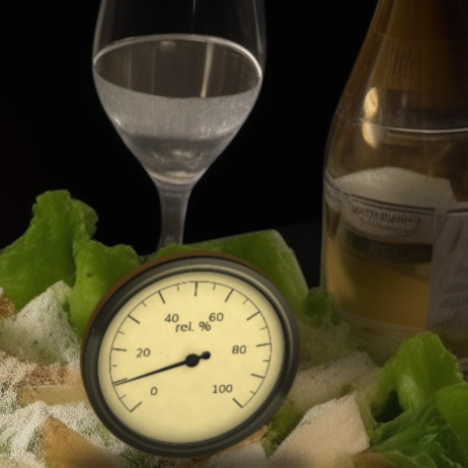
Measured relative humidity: 10 %
